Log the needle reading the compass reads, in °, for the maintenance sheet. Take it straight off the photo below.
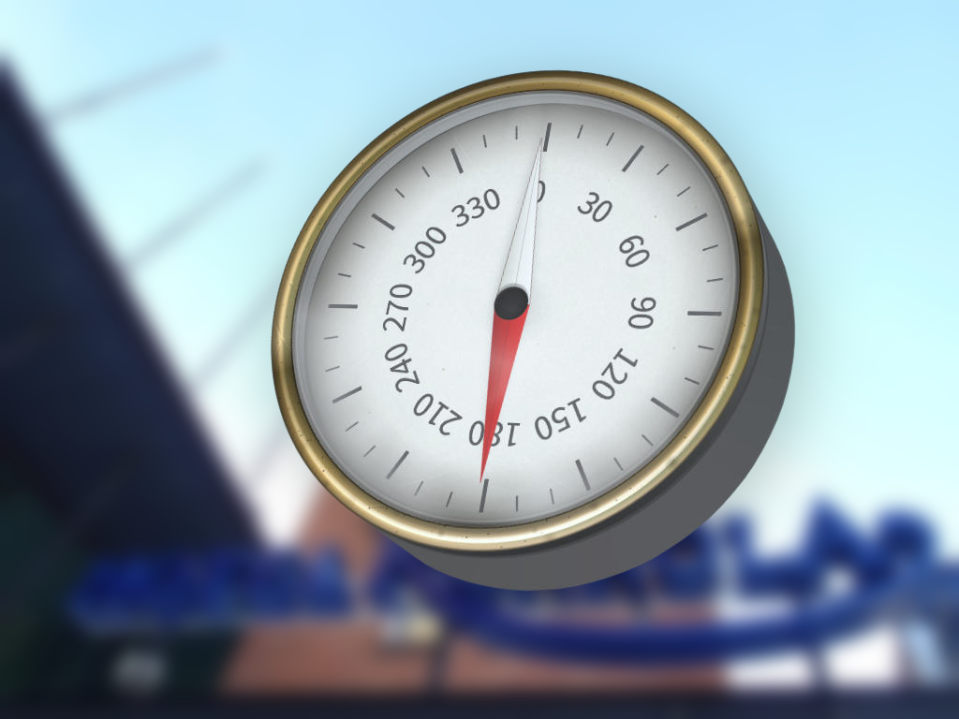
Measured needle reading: 180 °
